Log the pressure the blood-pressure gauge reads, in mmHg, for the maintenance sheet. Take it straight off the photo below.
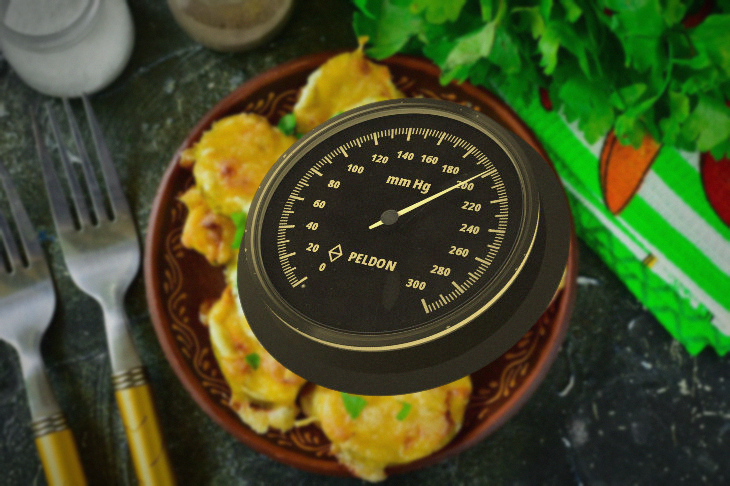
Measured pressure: 200 mmHg
